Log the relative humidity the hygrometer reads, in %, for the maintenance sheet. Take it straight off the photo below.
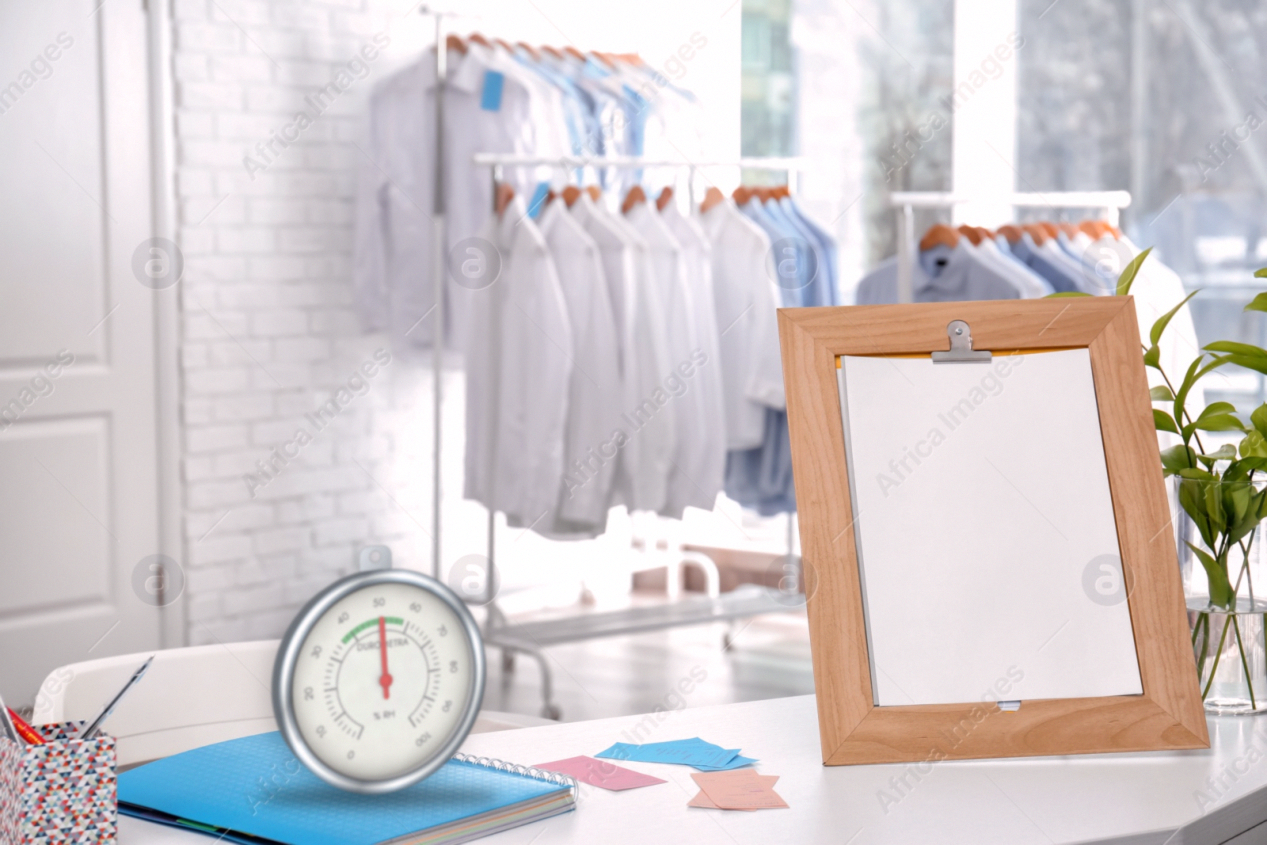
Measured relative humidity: 50 %
